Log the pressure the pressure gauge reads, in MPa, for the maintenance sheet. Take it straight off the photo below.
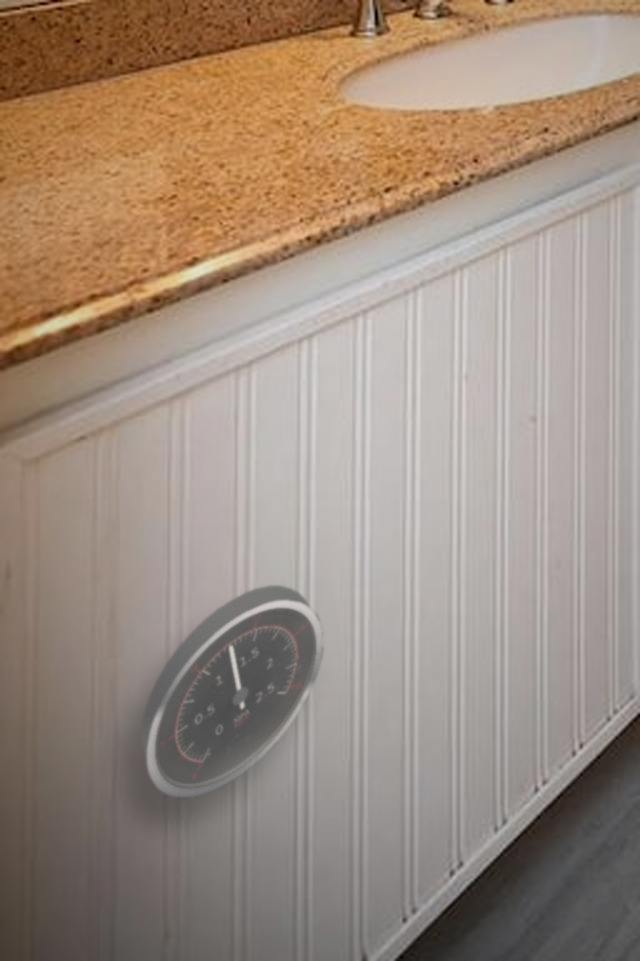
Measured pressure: 1.25 MPa
